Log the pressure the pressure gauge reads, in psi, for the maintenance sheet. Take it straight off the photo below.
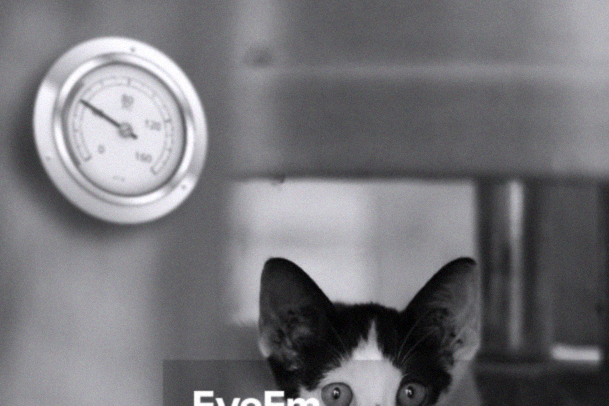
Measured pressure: 40 psi
